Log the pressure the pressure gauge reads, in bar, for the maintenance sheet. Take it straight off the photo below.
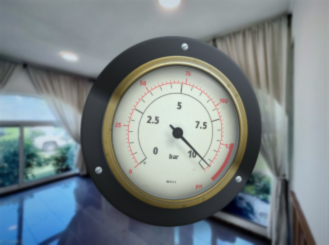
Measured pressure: 9.75 bar
